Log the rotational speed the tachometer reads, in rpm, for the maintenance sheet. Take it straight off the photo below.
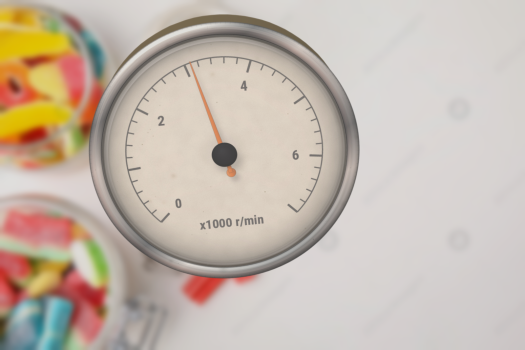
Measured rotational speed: 3100 rpm
